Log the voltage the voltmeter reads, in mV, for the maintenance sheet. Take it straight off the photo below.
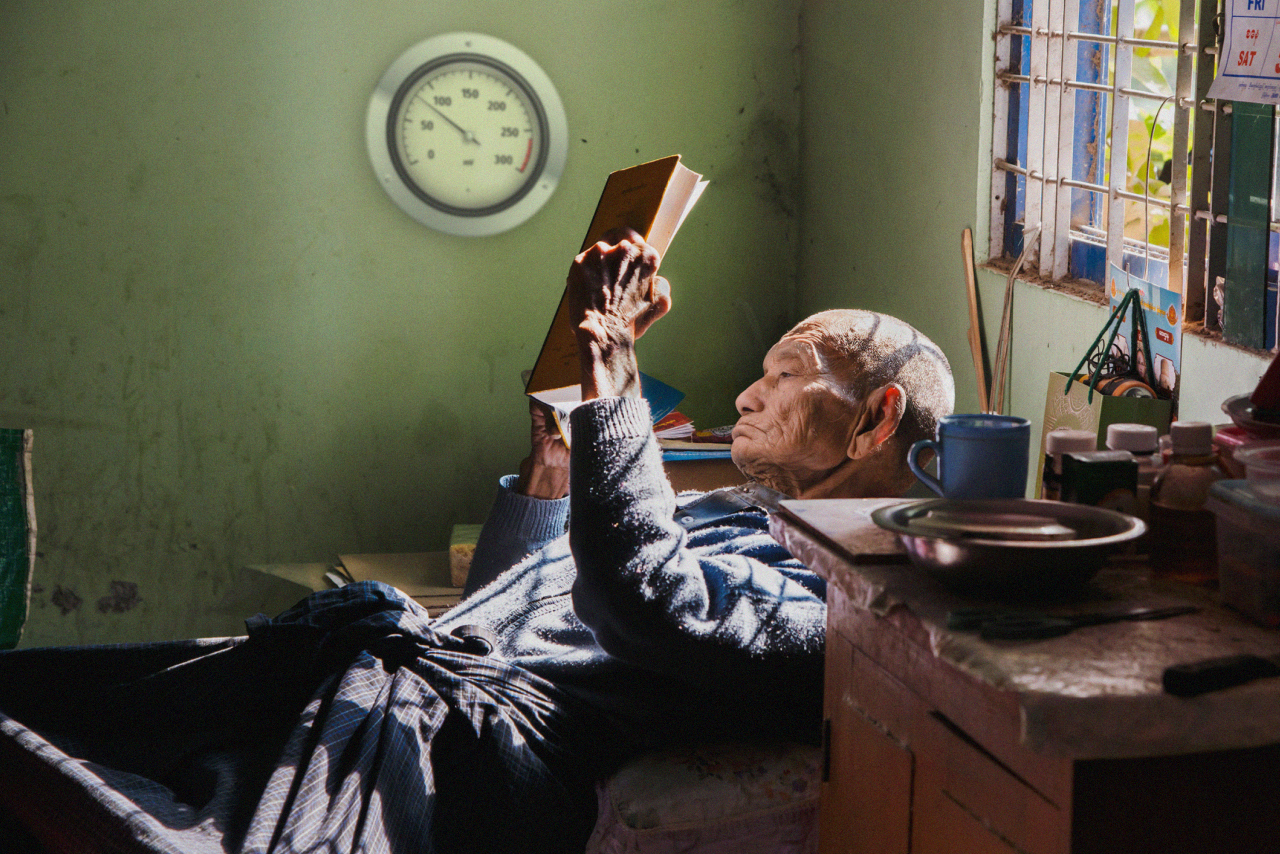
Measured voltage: 80 mV
